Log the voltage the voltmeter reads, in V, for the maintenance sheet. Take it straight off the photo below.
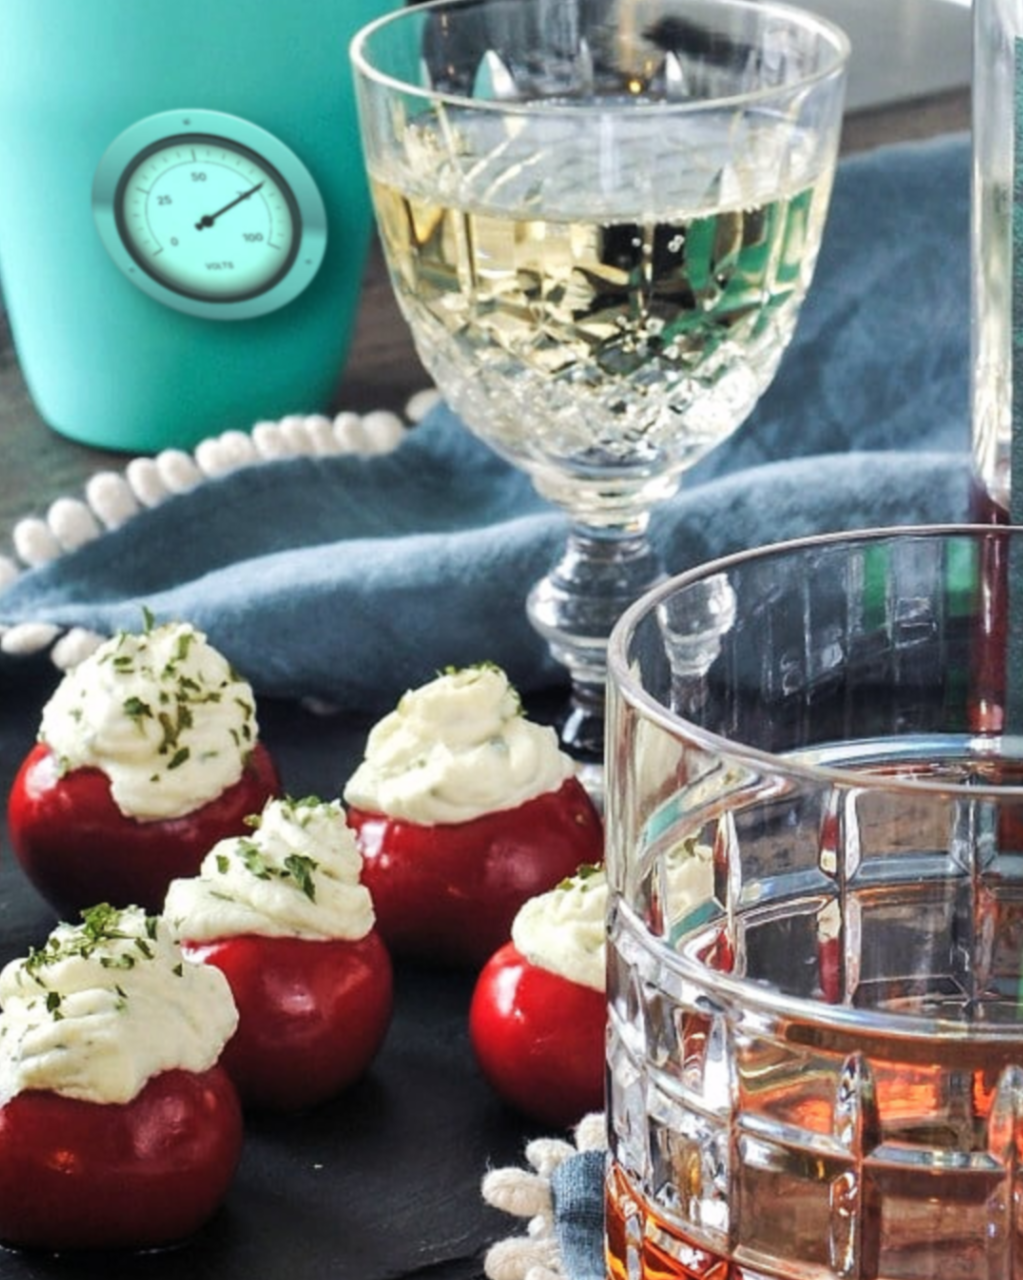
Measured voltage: 75 V
